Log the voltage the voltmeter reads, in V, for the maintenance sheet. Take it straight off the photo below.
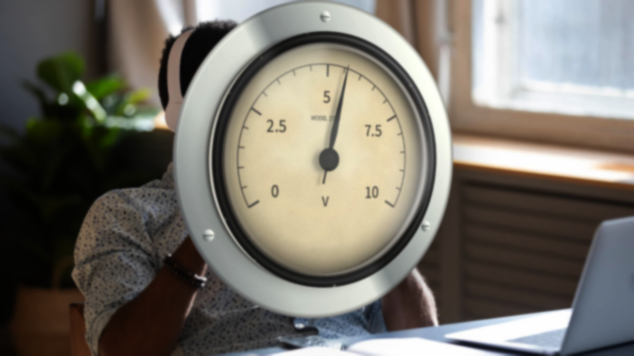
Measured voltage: 5.5 V
